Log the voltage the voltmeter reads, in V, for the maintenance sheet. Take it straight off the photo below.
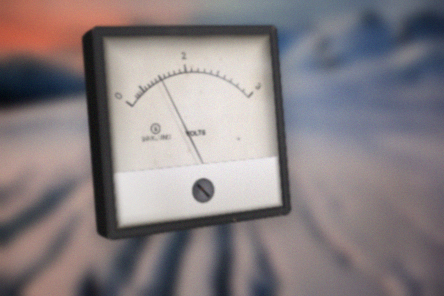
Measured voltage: 1.5 V
